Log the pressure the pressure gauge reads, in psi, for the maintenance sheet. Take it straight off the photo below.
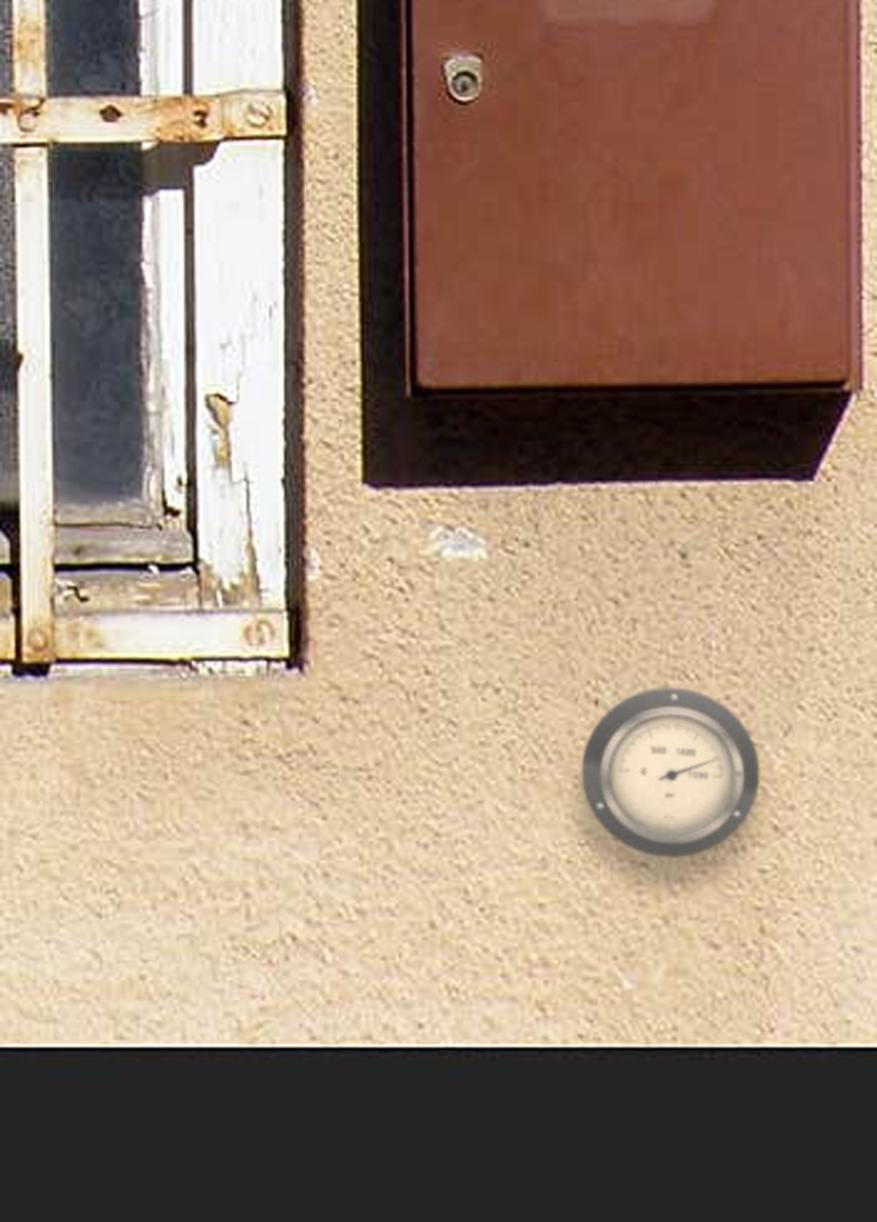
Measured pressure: 1300 psi
